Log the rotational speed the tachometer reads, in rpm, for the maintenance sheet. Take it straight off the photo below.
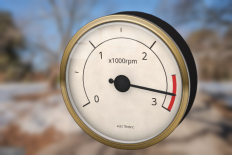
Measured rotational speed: 2750 rpm
